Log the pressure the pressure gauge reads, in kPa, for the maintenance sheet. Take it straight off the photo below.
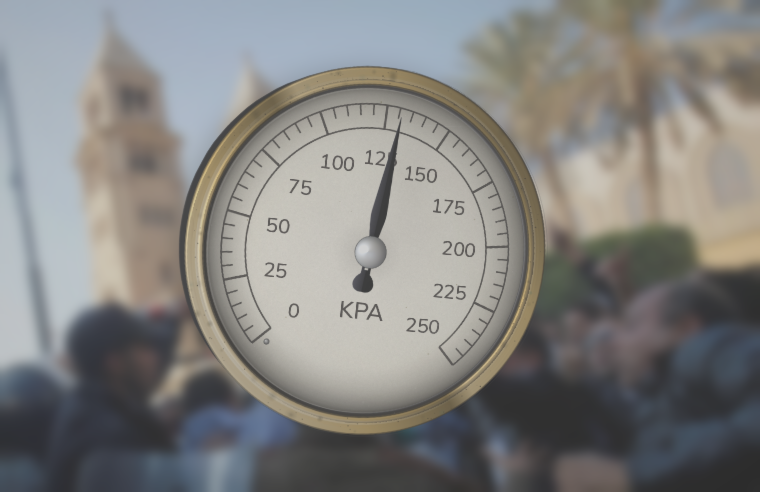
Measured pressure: 130 kPa
